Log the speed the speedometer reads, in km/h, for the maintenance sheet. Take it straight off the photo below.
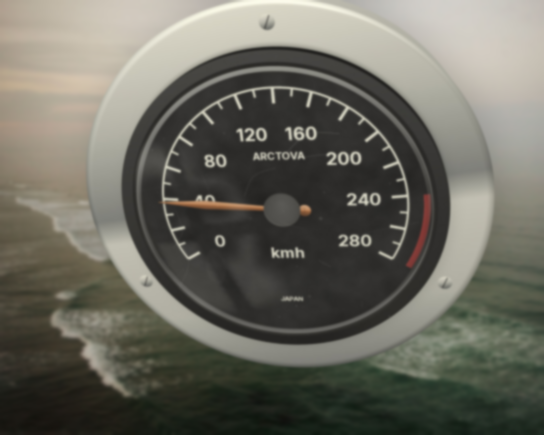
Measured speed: 40 km/h
